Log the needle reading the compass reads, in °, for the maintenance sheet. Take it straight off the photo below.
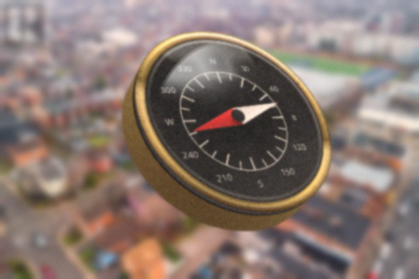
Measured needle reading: 255 °
